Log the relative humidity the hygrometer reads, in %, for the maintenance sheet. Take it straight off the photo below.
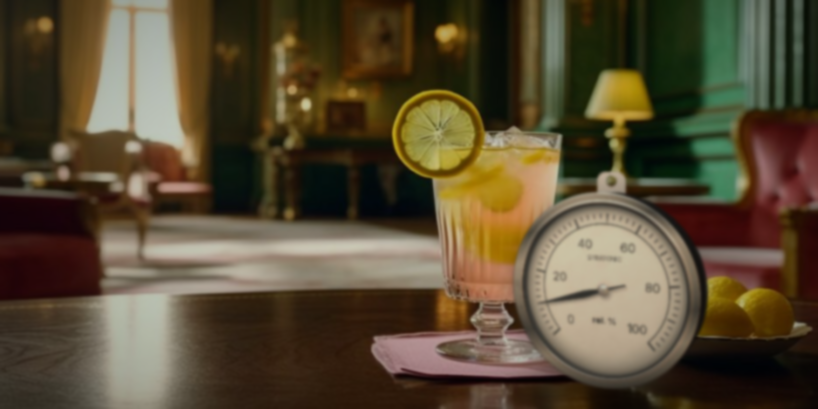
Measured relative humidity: 10 %
